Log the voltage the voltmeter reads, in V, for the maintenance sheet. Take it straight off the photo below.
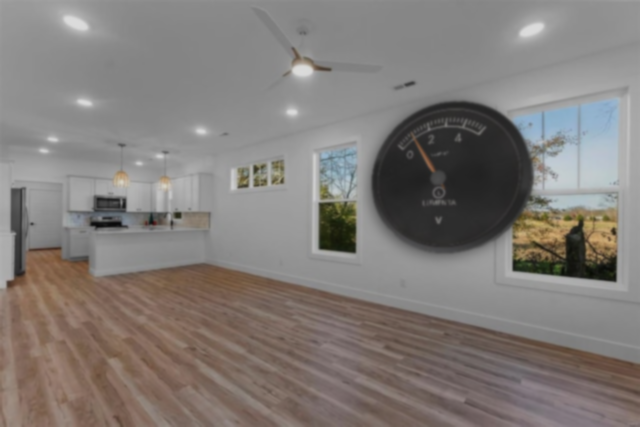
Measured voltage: 1 V
